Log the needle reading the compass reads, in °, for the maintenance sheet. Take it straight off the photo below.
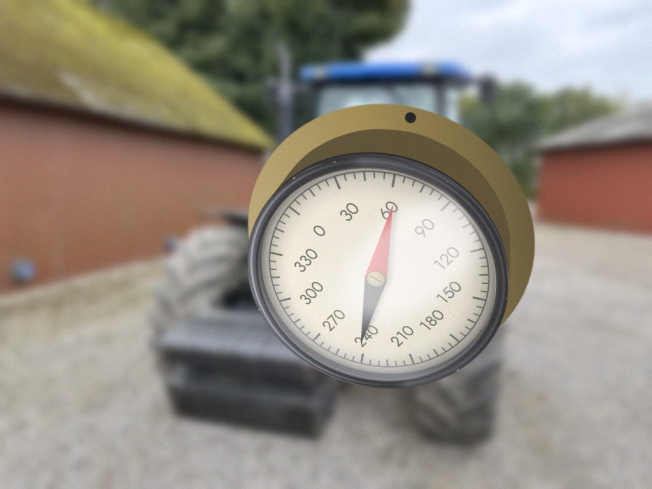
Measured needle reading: 62.5 °
